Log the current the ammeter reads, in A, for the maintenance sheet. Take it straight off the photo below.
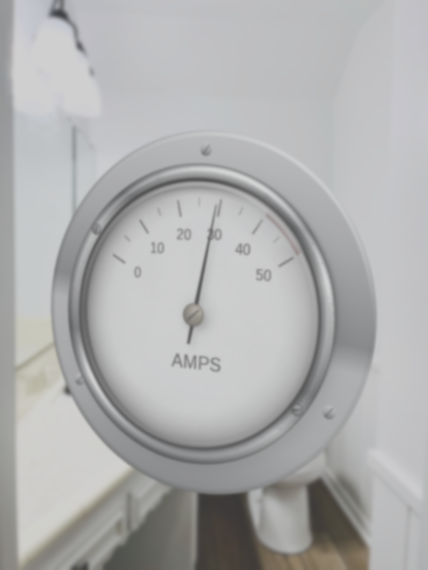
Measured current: 30 A
